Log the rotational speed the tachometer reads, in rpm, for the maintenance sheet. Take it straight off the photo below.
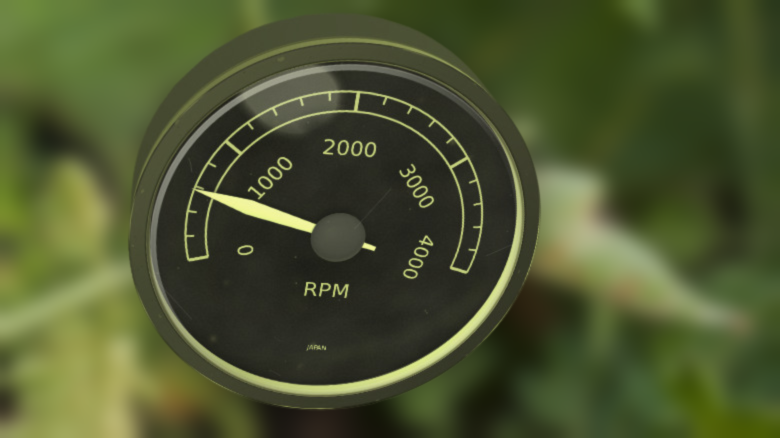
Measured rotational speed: 600 rpm
